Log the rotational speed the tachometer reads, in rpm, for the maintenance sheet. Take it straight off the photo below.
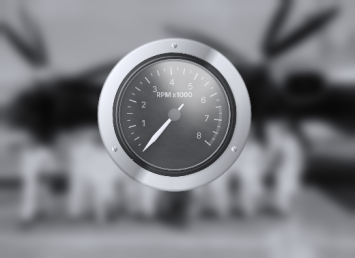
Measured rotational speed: 0 rpm
